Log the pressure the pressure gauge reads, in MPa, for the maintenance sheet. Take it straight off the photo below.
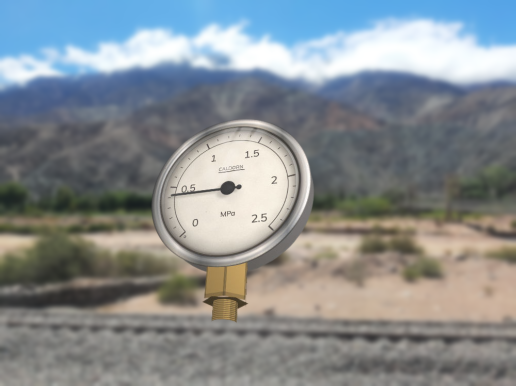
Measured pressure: 0.4 MPa
